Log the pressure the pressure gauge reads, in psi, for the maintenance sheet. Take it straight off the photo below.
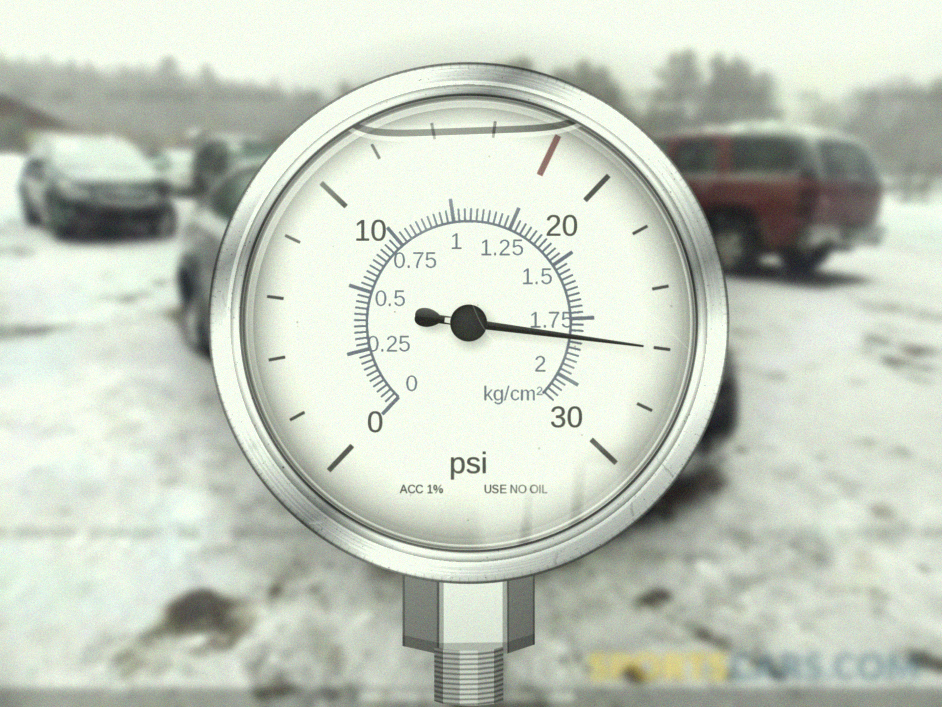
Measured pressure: 26 psi
